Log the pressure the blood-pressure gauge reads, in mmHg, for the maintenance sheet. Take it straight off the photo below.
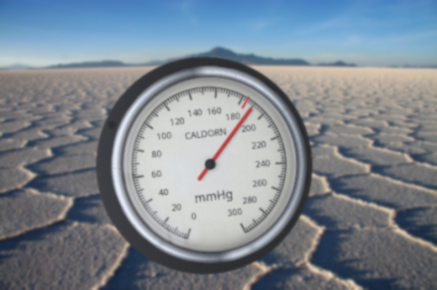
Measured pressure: 190 mmHg
